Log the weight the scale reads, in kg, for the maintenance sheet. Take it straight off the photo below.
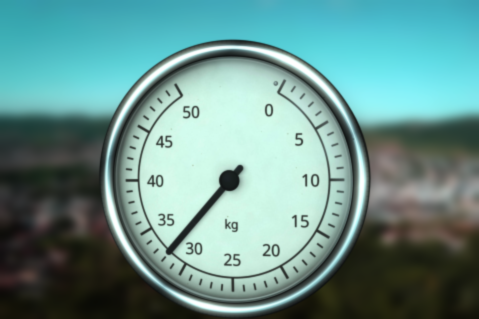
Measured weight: 32 kg
